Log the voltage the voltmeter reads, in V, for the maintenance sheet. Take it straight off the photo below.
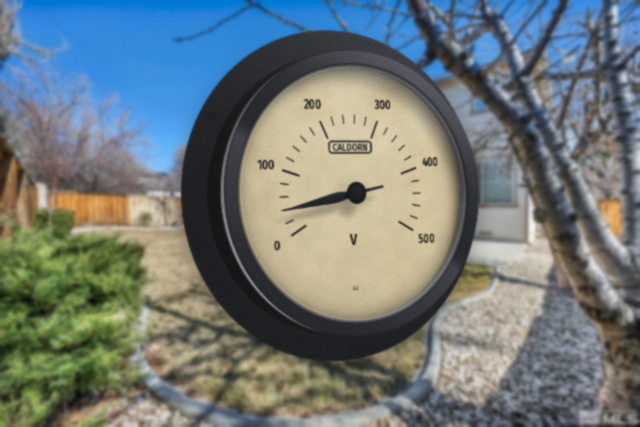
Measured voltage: 40 V
